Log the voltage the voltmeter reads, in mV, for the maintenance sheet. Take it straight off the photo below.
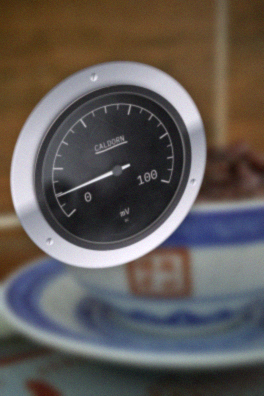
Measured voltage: 10 mV
